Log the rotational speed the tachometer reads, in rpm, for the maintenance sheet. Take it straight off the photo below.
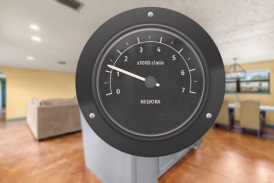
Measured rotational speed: 1250 rpm
